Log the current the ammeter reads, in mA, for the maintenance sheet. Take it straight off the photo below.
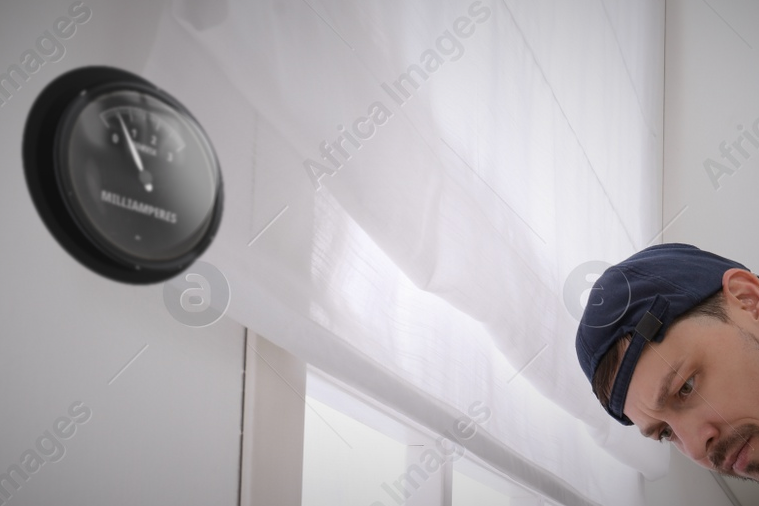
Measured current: 0.5 mA
